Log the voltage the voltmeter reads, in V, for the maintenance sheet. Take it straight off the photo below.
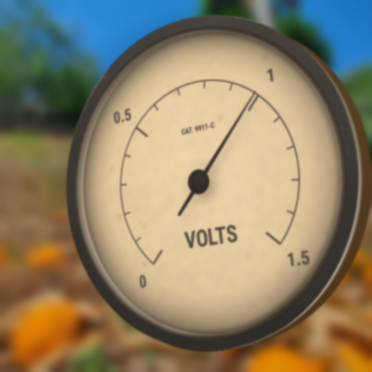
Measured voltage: 1 V
